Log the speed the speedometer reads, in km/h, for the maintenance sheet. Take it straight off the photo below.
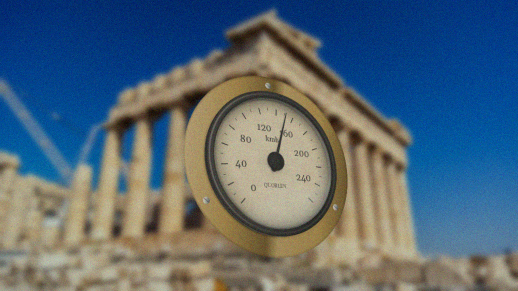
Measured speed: 150 km/h
